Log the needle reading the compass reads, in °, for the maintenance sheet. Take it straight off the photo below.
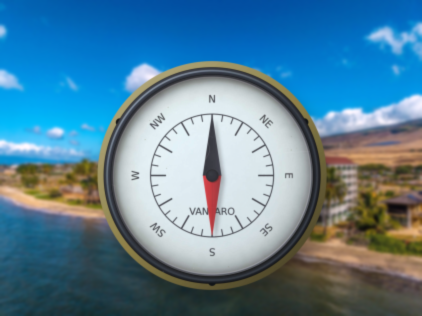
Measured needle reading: 180 °
